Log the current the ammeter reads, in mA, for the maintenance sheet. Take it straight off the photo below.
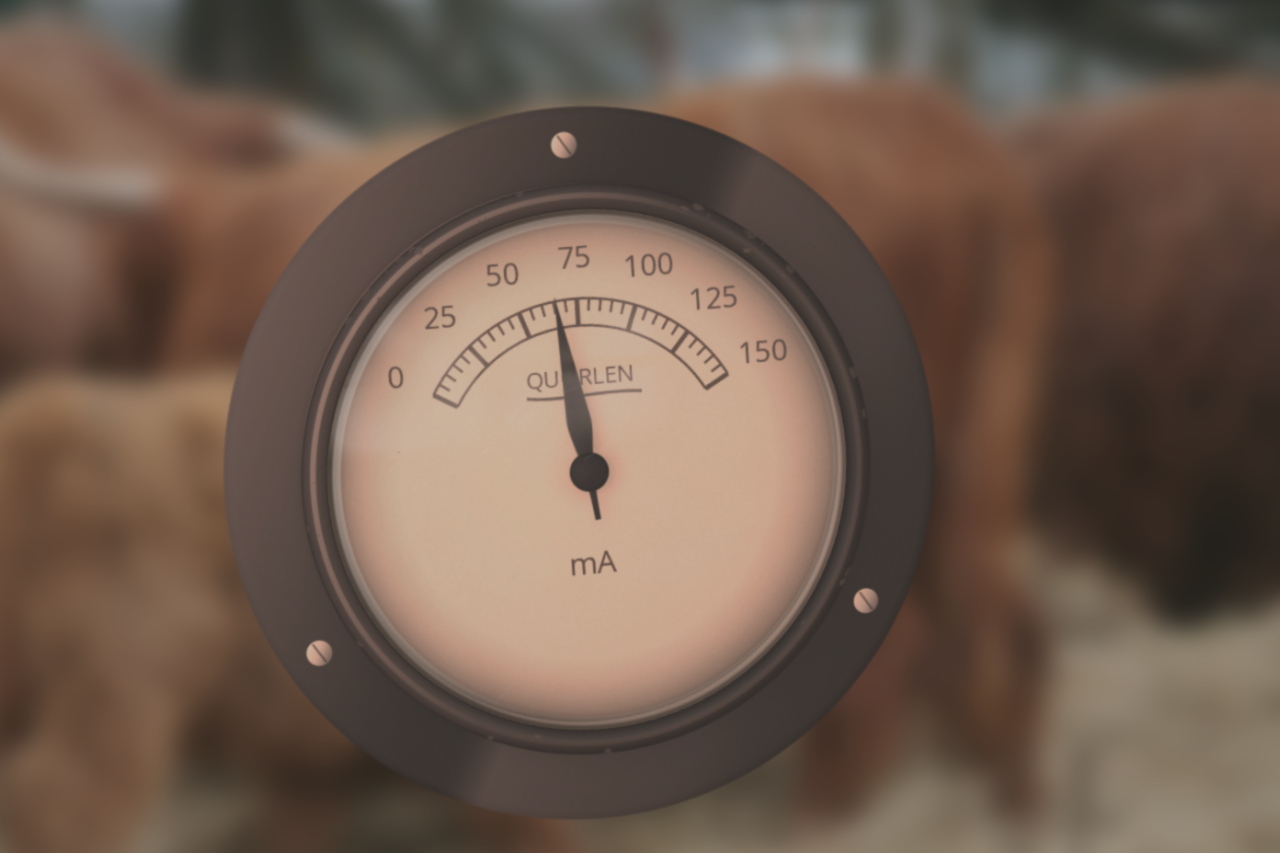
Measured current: 65 mA
